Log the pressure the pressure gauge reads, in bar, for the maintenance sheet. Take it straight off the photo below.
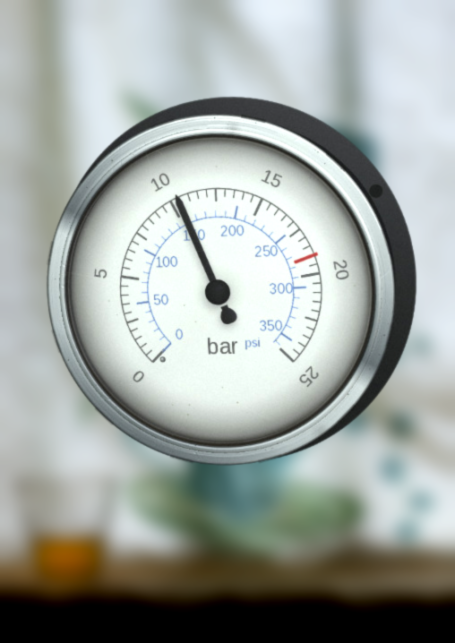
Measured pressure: 10.5 bar
